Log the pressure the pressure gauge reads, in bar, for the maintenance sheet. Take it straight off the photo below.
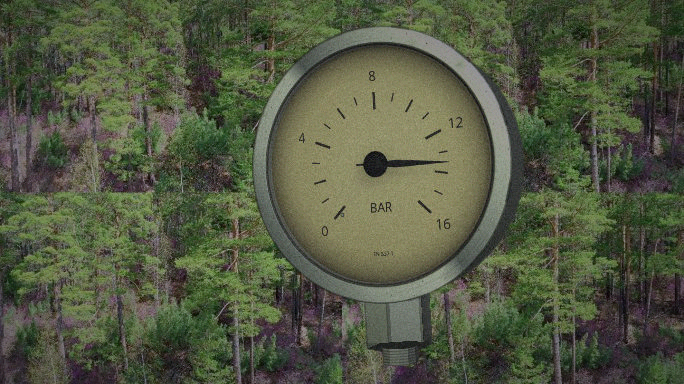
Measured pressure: 13.5 bar
